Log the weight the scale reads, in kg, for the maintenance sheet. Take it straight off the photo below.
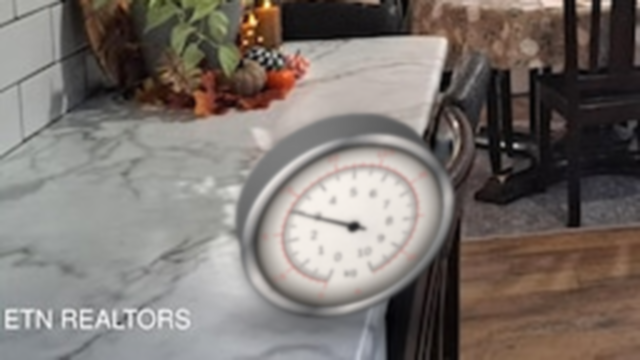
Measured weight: 3 kg
